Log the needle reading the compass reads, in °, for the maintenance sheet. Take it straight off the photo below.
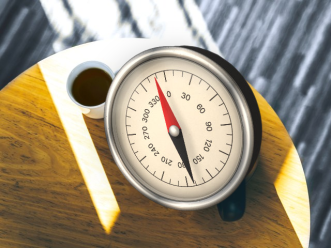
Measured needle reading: 350 °
